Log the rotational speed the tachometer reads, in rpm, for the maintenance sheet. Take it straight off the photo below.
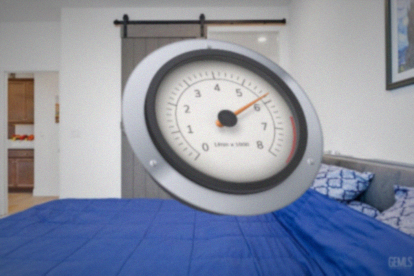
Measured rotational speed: 5800 rpm
